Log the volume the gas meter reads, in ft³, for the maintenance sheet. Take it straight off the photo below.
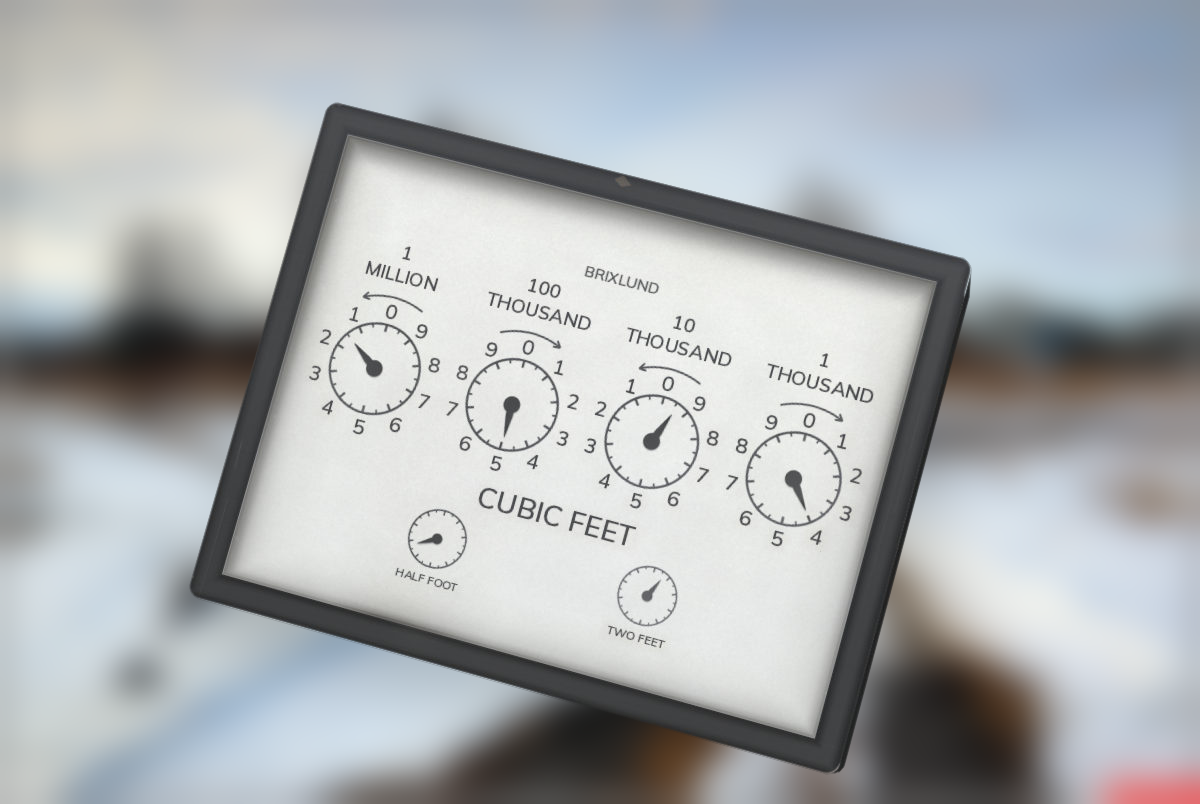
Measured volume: 149400 ft³
